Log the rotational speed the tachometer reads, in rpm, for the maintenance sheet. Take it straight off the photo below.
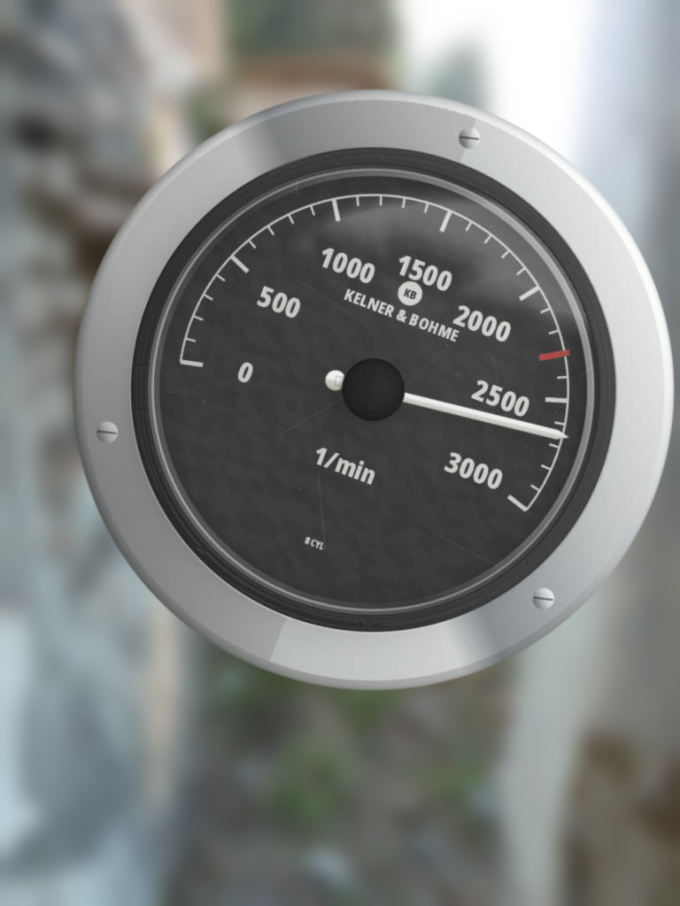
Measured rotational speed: 2650 rpm
